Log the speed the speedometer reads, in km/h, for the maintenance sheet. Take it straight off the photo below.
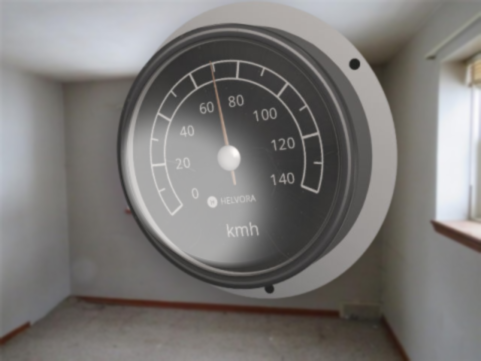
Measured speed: 70 km/h
